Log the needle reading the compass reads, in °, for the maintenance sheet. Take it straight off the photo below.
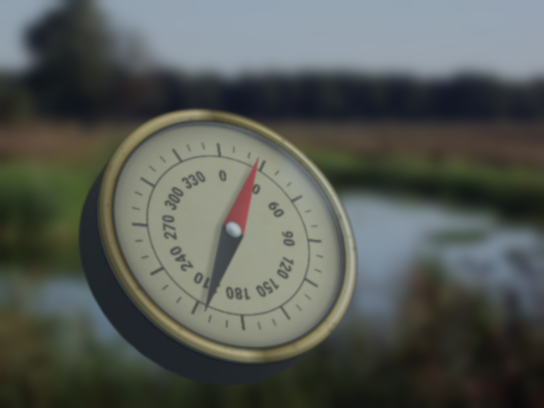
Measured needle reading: 25 °
